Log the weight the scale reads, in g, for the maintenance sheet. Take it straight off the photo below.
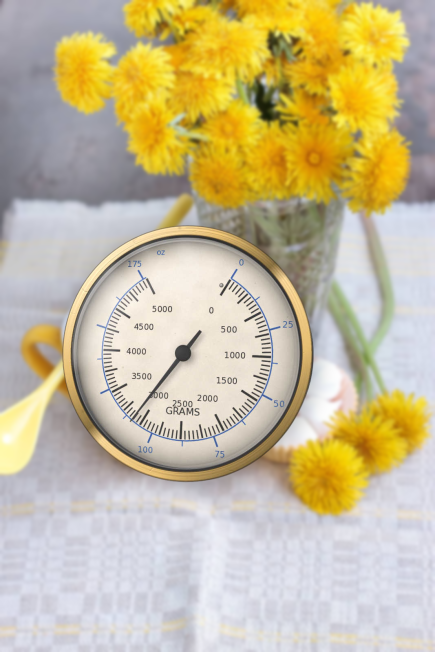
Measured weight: 3100 g
